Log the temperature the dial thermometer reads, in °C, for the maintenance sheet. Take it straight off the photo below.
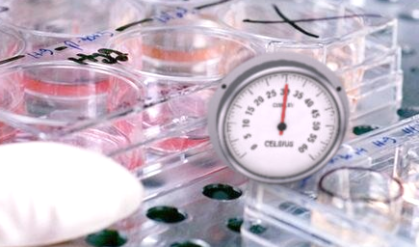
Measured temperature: 30 °C
